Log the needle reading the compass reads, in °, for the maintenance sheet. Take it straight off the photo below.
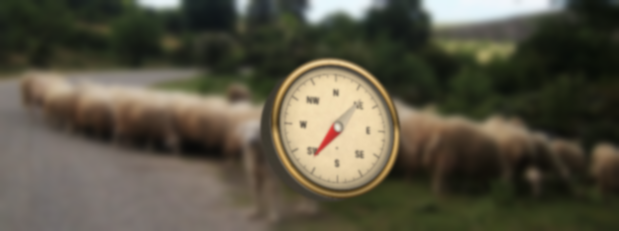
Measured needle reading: 220 °
